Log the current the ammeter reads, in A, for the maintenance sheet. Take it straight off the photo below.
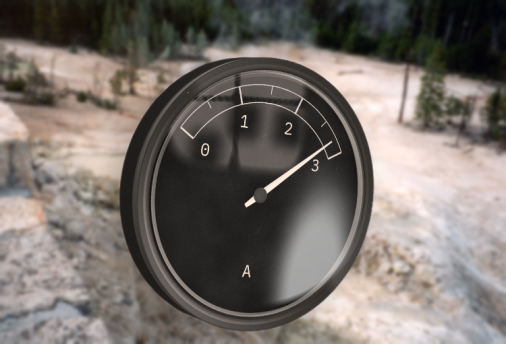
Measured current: 2.75 A
